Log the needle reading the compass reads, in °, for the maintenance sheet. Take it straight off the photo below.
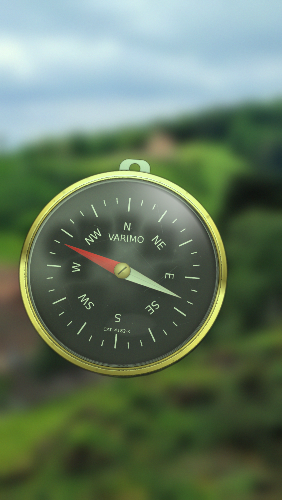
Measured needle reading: 290 °
